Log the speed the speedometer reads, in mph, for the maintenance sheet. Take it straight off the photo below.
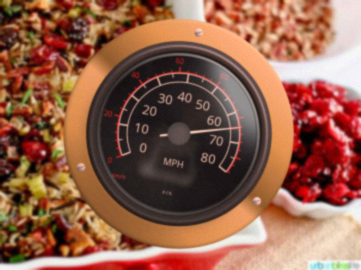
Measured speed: 65 mph
